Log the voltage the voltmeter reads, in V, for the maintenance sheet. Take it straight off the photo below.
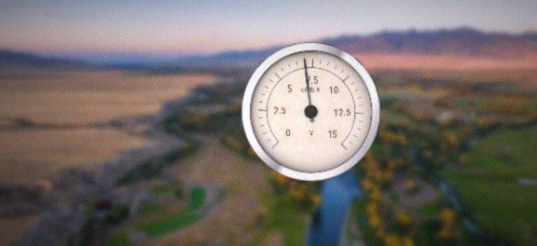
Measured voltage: 7 V
